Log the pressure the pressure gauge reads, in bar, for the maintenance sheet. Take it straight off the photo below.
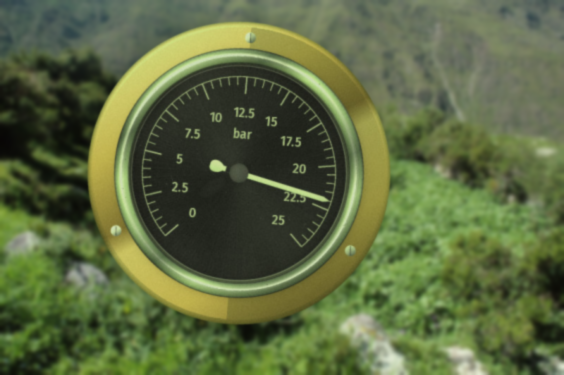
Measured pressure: 22 bar
